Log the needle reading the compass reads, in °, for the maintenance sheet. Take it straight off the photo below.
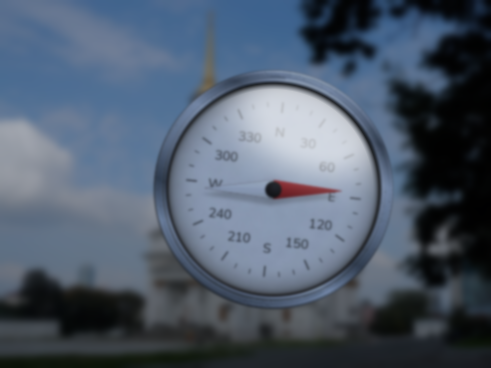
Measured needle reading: 85 °
